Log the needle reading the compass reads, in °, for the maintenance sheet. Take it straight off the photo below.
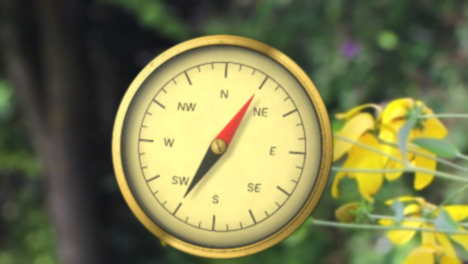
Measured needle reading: 30 °
